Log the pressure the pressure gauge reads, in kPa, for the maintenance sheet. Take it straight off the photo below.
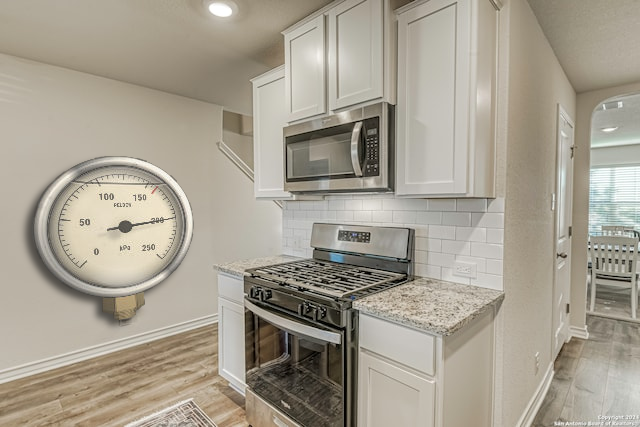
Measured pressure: 200 kPa
